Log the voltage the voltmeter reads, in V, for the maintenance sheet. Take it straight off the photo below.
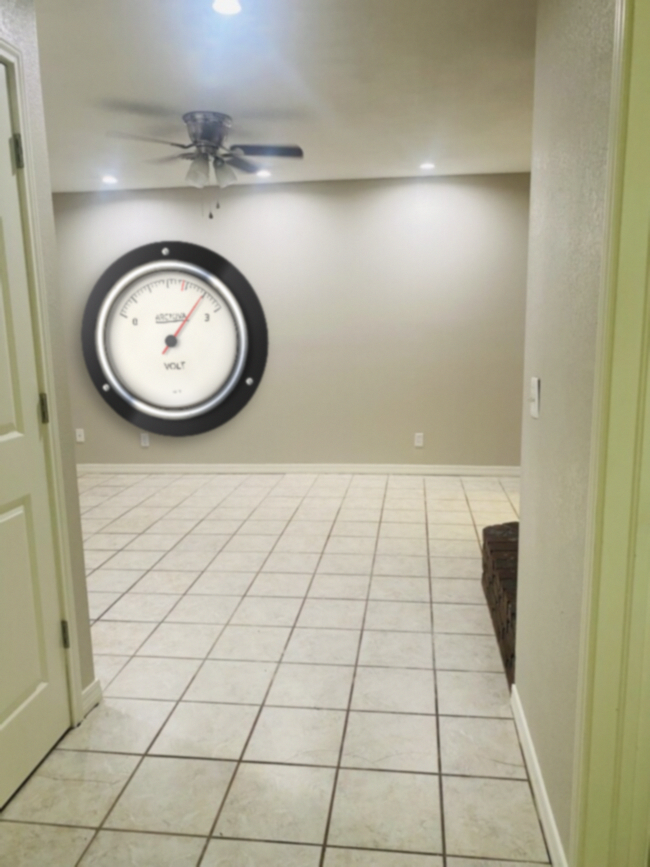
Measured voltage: 2.5 V
